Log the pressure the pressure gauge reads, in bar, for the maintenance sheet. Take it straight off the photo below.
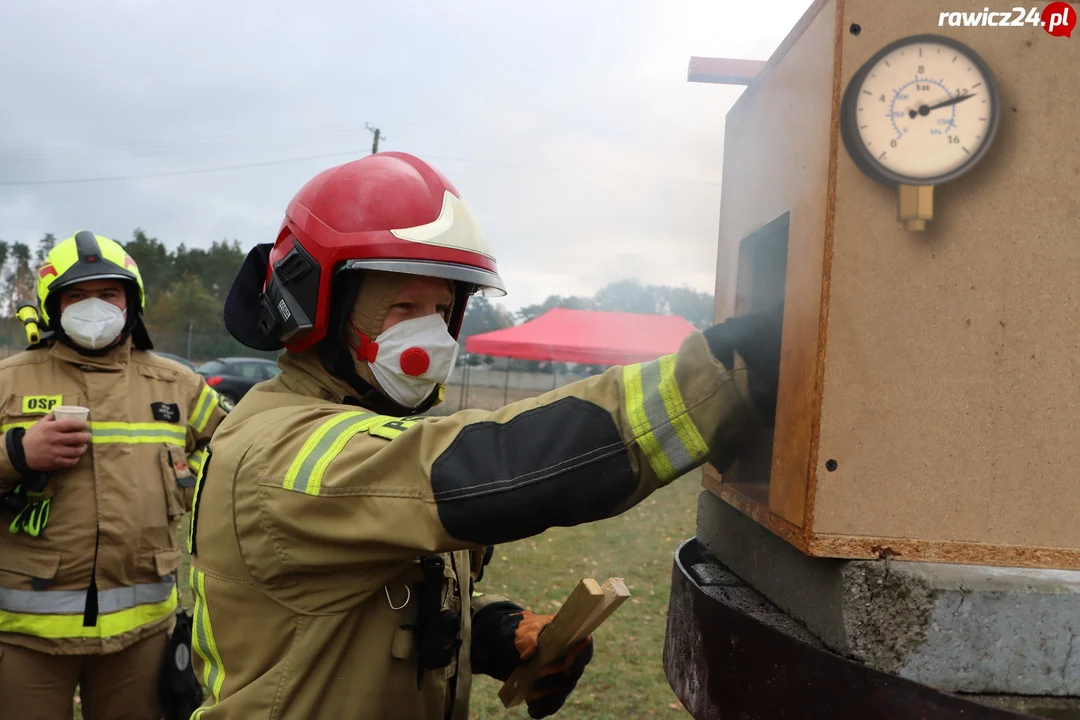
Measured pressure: 12.5 bar
